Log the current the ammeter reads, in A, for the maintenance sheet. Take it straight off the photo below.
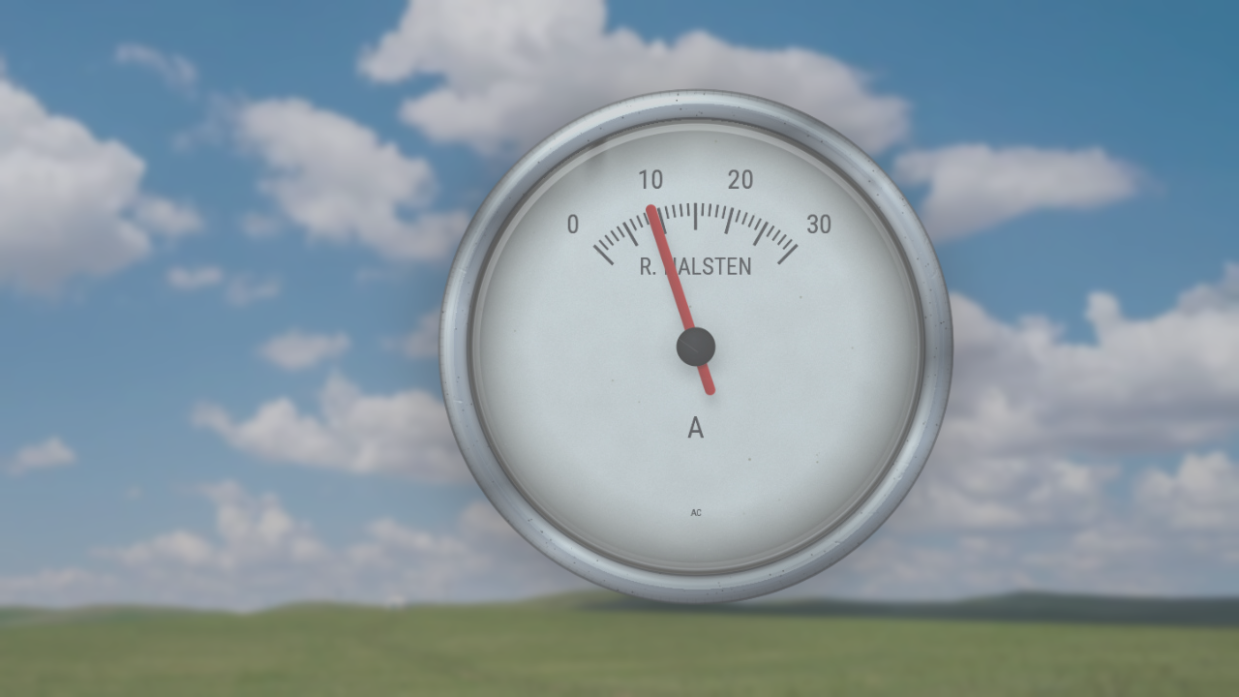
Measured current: 9 A
